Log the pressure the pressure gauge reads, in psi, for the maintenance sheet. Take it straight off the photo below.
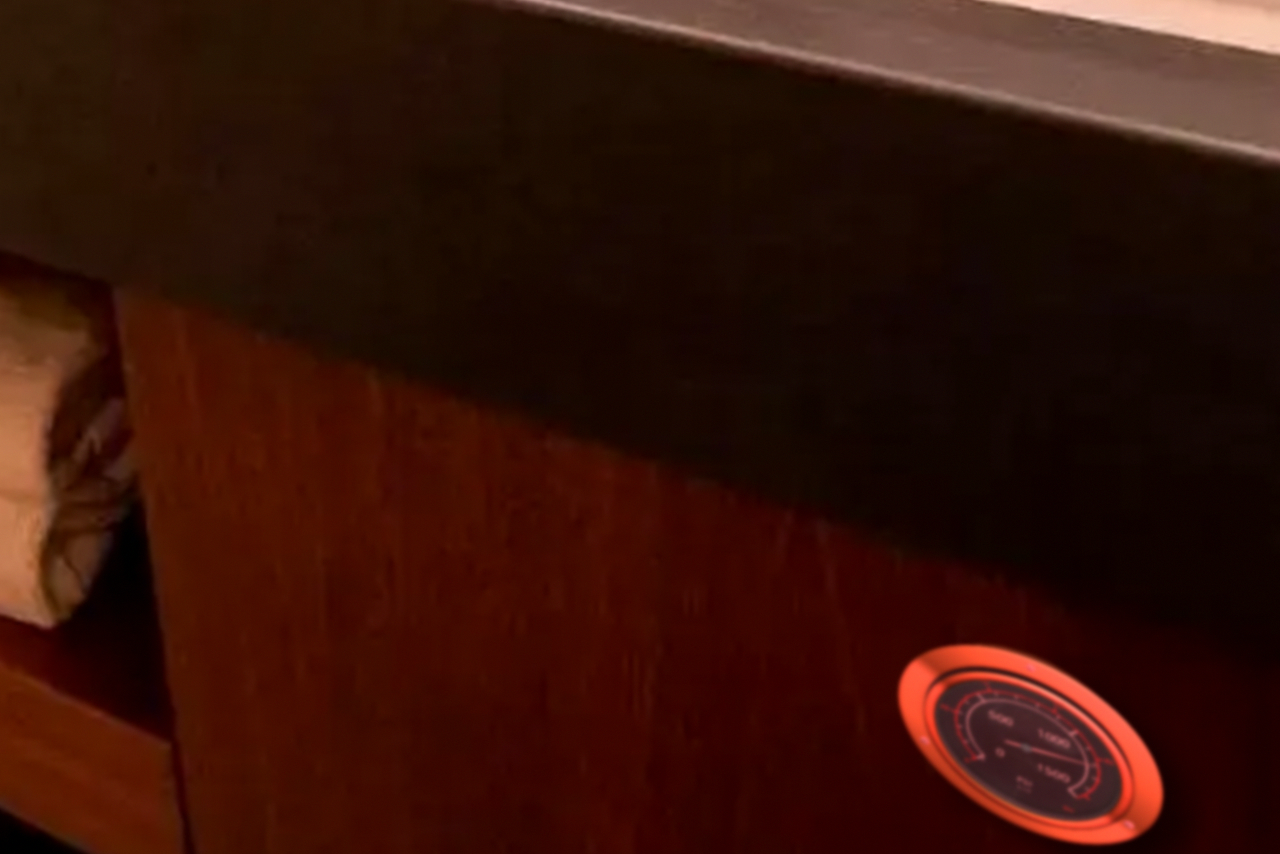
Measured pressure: 1200 psi
